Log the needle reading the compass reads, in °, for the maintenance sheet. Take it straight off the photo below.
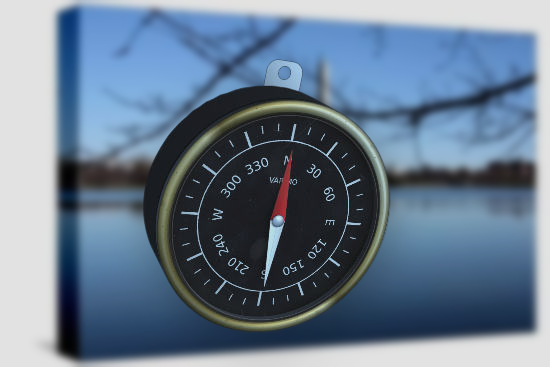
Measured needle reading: 0 °
